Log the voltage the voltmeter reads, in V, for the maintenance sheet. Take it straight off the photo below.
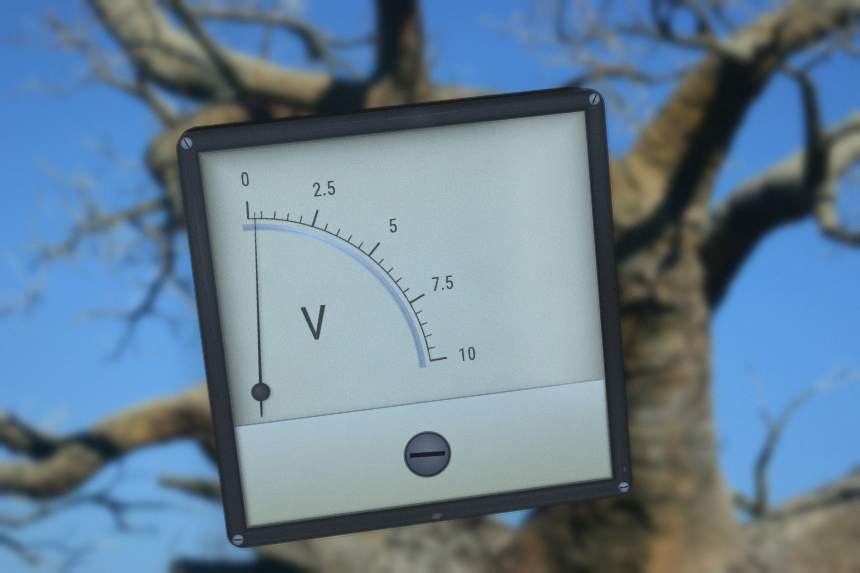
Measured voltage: 0.25 V
